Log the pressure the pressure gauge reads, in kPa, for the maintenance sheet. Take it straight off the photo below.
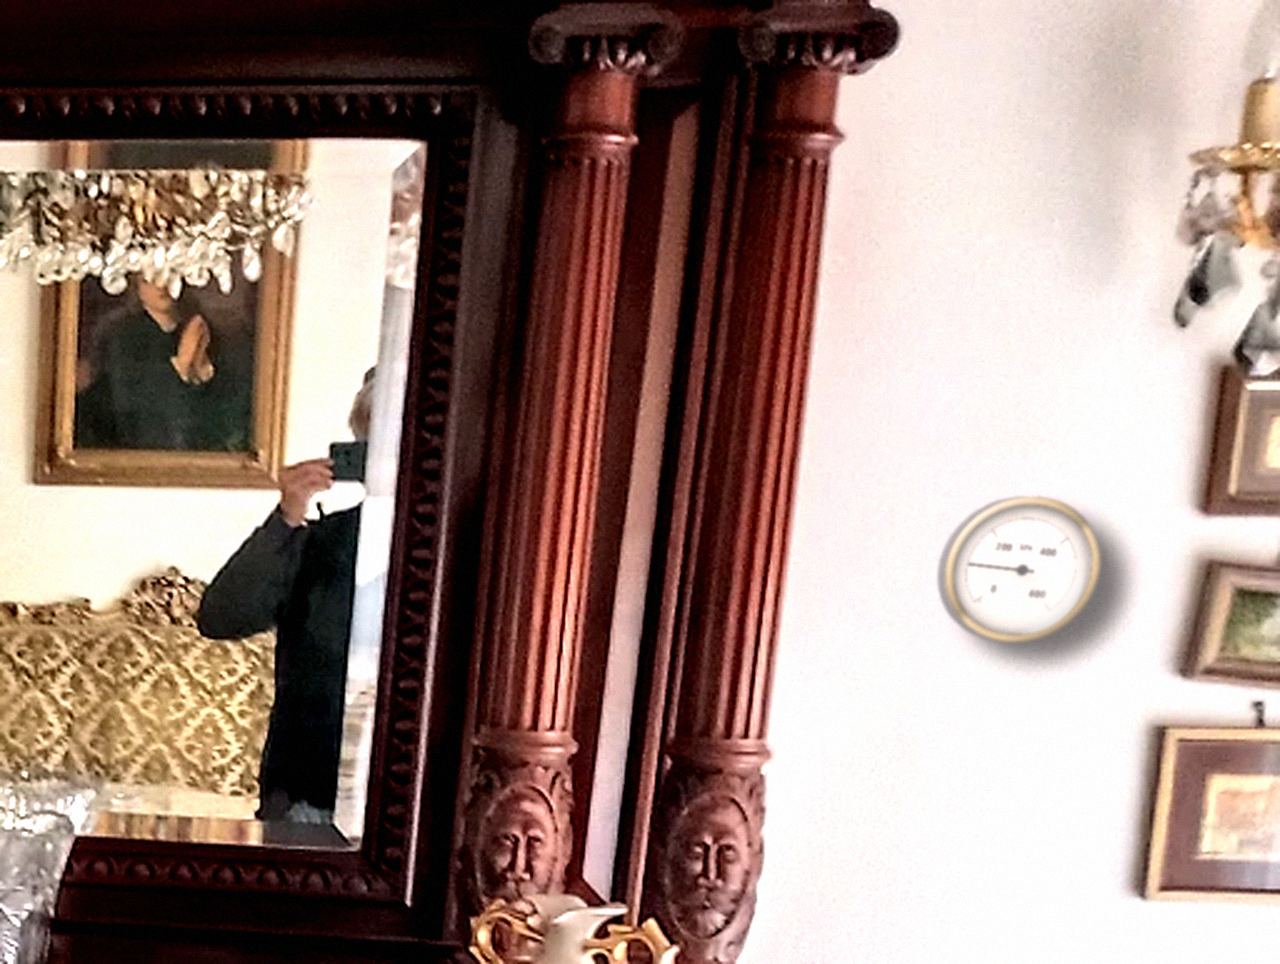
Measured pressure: 100 kPa
